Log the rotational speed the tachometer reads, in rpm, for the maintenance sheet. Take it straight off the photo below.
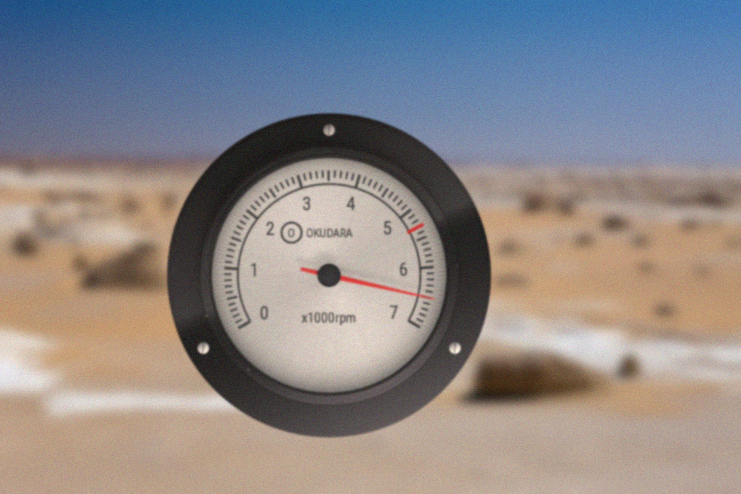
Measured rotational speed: 6500 rpm
